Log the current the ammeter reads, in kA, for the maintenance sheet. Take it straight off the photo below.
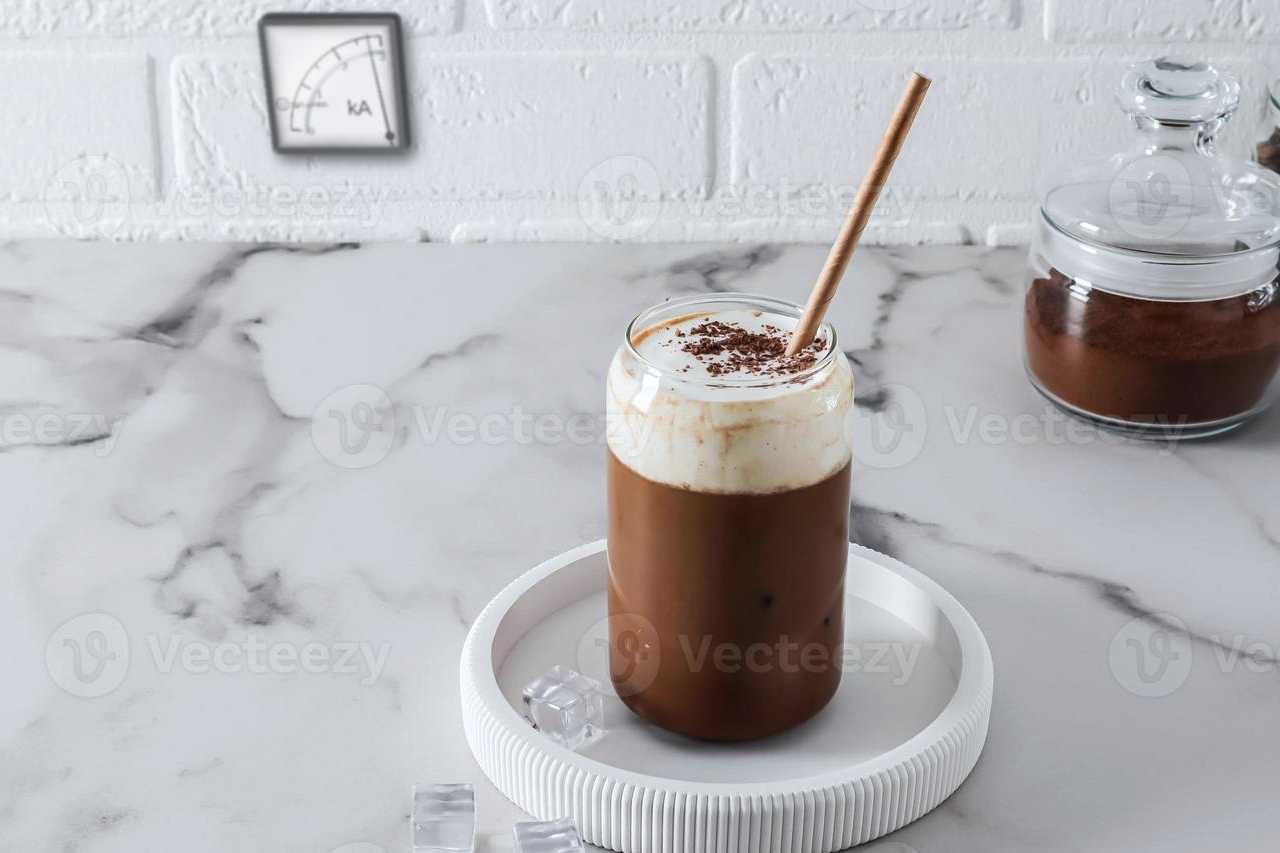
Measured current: 2.75 kA
